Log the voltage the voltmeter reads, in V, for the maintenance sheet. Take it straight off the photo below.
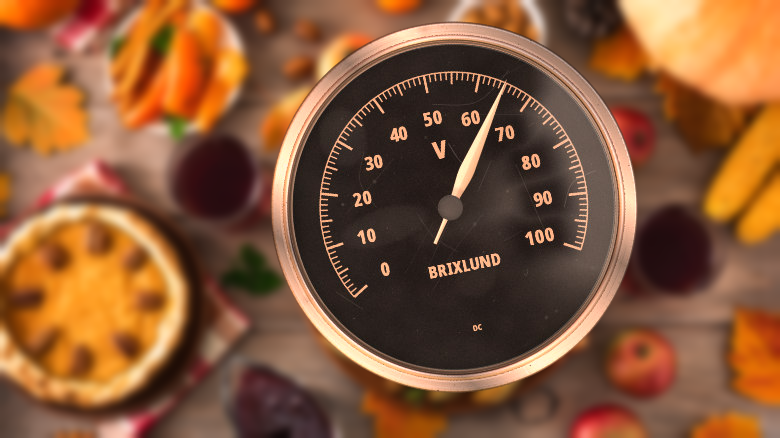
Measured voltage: 65 V
